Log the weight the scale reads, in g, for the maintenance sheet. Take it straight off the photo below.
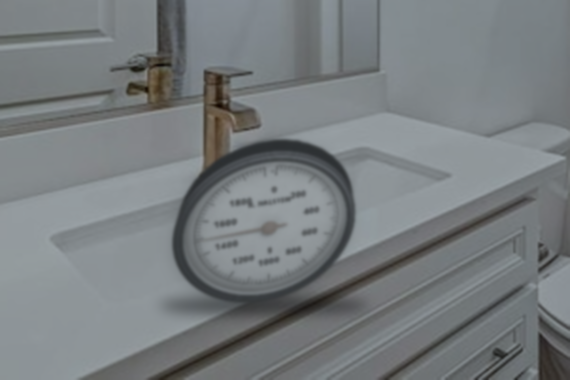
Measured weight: 1500 g
